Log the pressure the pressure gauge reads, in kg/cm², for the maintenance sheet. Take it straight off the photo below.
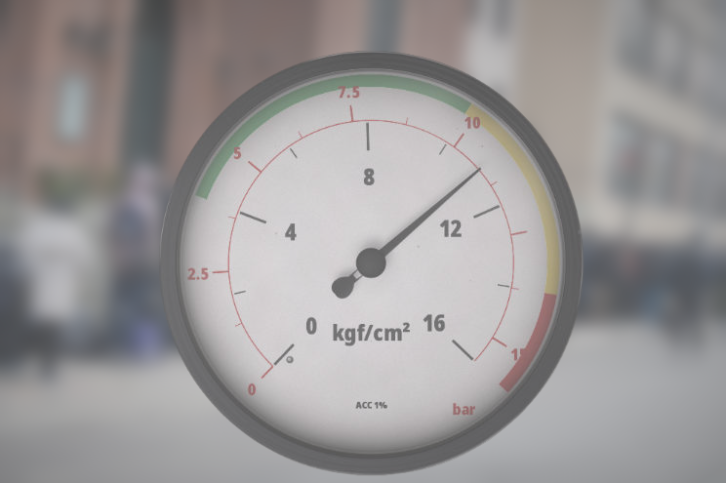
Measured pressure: 11 kg/cm²
